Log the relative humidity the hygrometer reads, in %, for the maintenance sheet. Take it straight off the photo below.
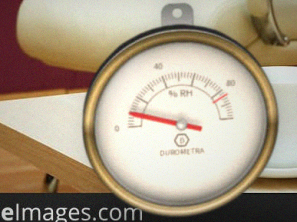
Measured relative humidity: 10 %
